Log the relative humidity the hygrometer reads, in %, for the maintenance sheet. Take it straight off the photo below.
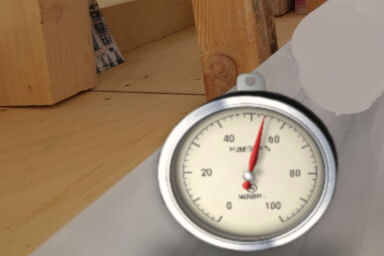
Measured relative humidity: 54 %
